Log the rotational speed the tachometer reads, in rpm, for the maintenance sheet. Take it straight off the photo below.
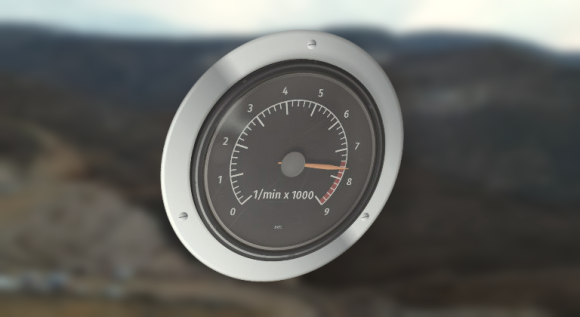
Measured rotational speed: 7600 rpm
